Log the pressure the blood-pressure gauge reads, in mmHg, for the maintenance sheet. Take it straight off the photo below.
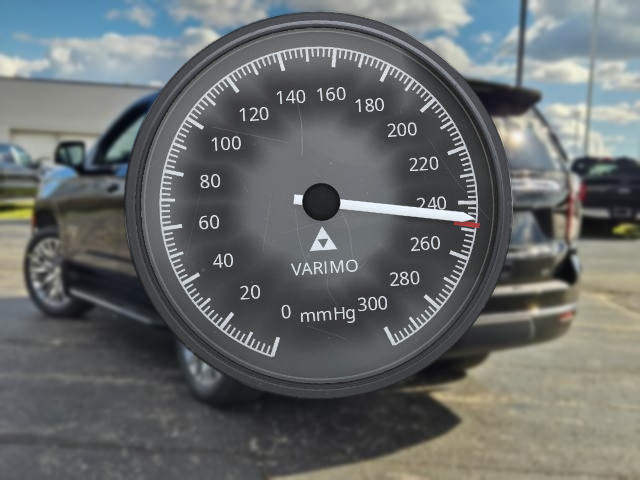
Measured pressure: 246 mmHg
